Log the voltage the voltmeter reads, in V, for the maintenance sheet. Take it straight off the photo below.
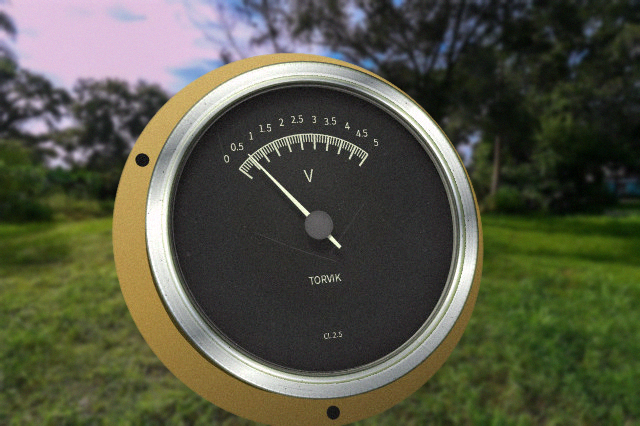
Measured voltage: 0.5 V
